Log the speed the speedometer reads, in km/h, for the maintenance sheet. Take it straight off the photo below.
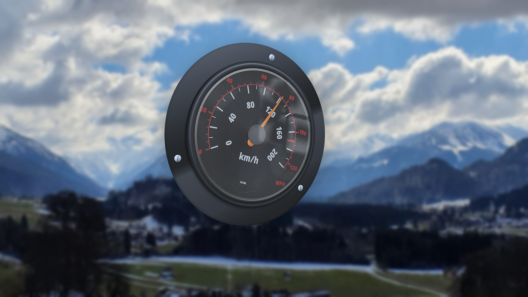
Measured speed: 120 km/h
